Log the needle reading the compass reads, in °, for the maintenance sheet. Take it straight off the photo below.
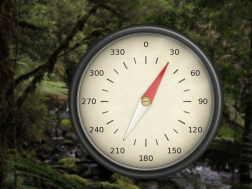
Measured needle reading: 30 °
